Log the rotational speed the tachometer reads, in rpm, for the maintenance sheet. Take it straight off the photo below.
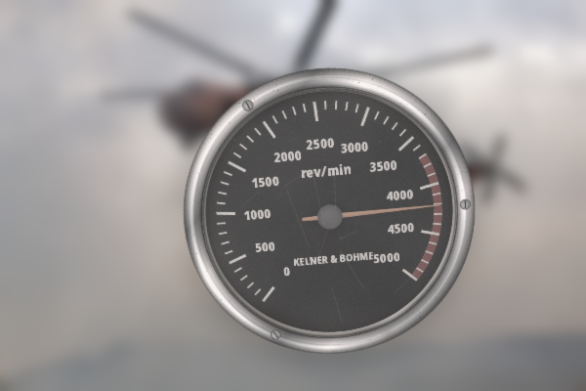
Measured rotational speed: 4200 rpm
